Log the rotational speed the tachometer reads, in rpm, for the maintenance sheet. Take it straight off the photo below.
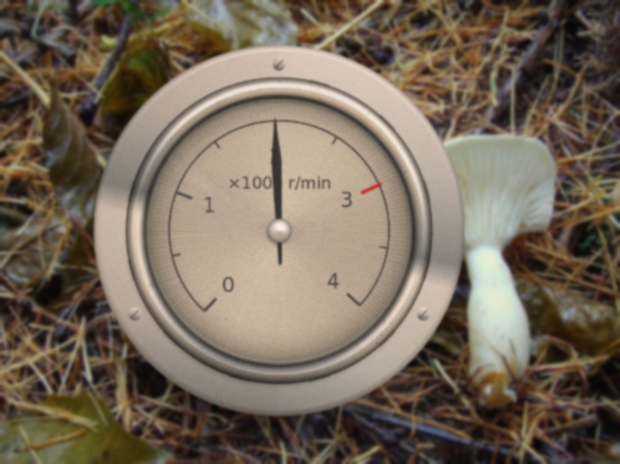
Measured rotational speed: 2000 rpm
